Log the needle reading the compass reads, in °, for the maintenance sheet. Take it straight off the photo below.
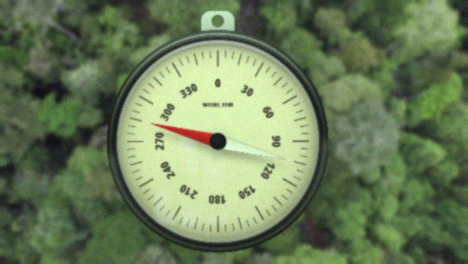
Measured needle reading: 285 °
